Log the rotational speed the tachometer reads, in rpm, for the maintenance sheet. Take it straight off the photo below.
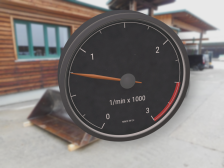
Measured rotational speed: 750 rpm
